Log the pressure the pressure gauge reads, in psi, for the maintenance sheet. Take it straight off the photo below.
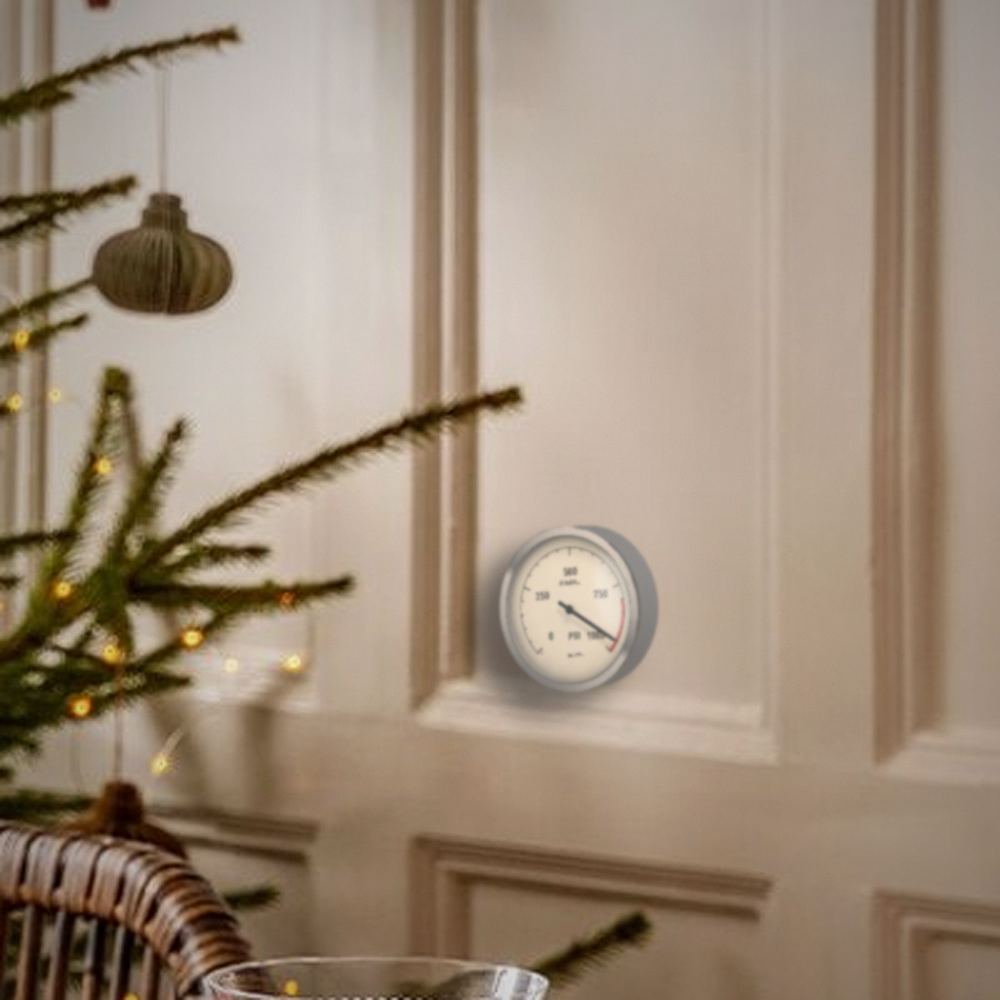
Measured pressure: 950 psi
